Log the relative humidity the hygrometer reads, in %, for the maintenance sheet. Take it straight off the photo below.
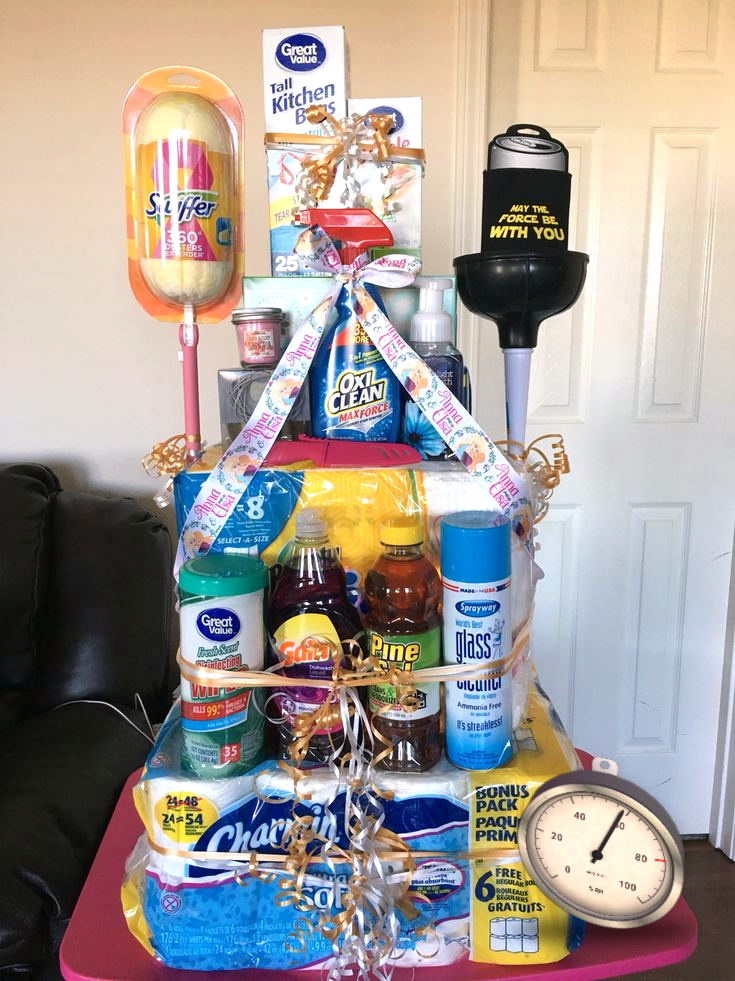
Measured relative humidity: 58 %
